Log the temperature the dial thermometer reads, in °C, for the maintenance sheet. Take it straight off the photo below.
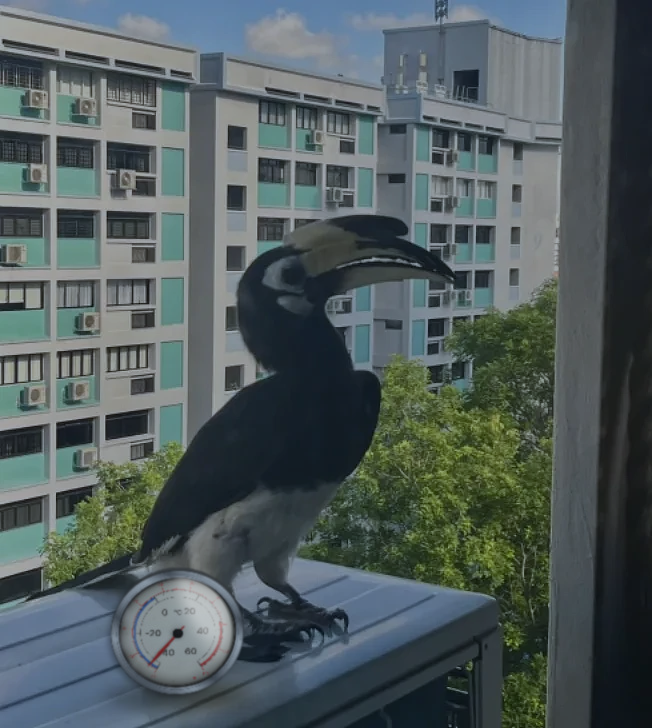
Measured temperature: -36 °C
